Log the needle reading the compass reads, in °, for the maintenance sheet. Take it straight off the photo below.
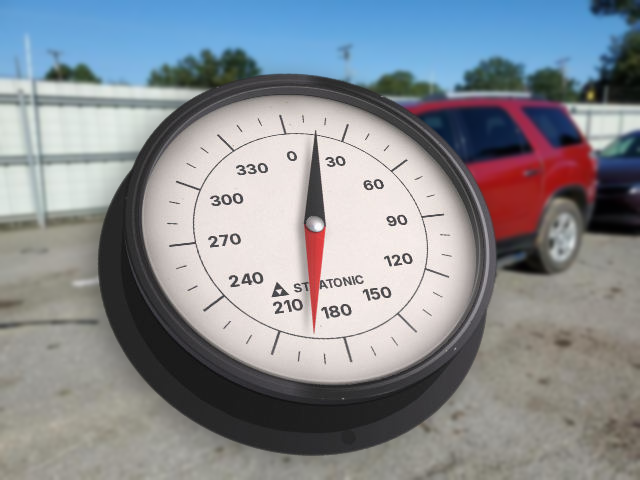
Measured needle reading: 195 °
